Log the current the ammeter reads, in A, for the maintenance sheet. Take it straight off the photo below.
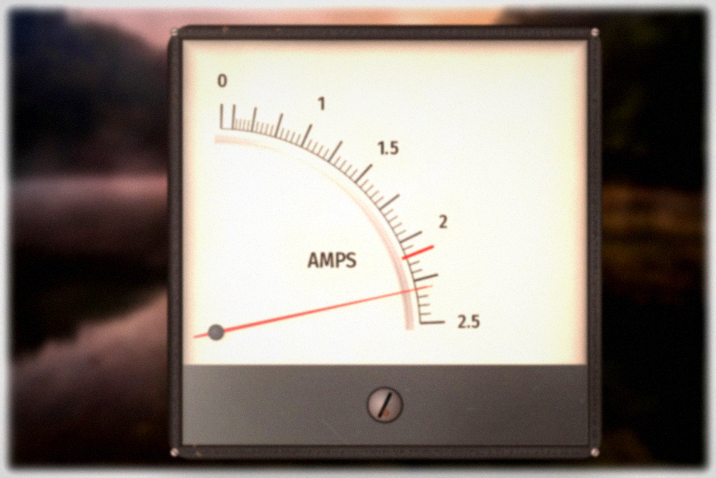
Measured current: 2.3 A
